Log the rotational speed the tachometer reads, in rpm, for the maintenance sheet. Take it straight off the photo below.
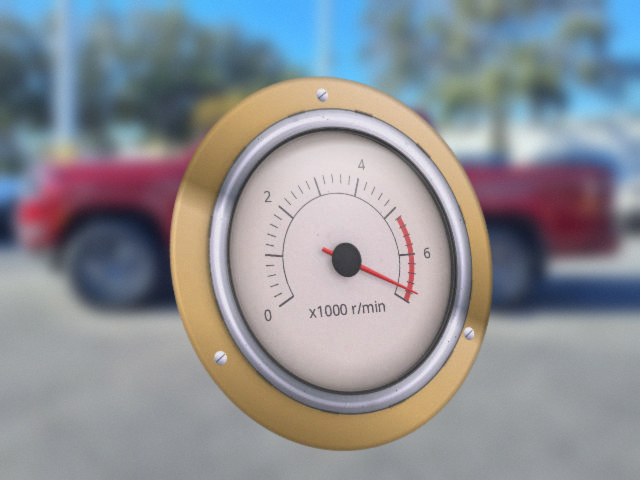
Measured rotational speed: 6800 rpm
